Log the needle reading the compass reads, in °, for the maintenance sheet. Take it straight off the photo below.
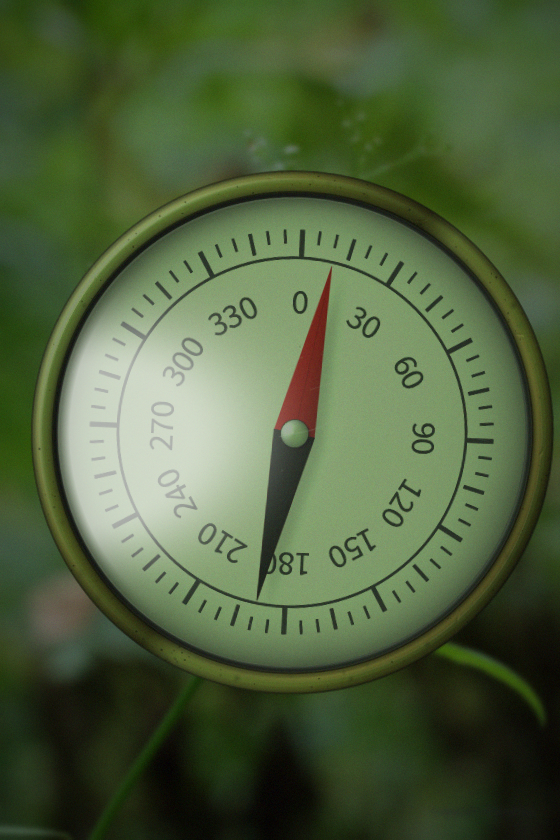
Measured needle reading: 10 °
